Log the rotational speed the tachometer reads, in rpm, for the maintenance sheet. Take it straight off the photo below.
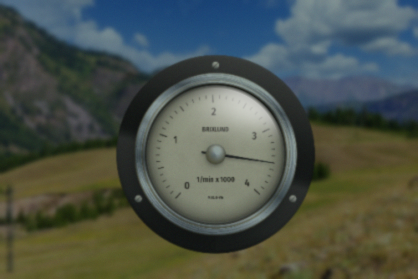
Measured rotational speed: 3500 rpm
